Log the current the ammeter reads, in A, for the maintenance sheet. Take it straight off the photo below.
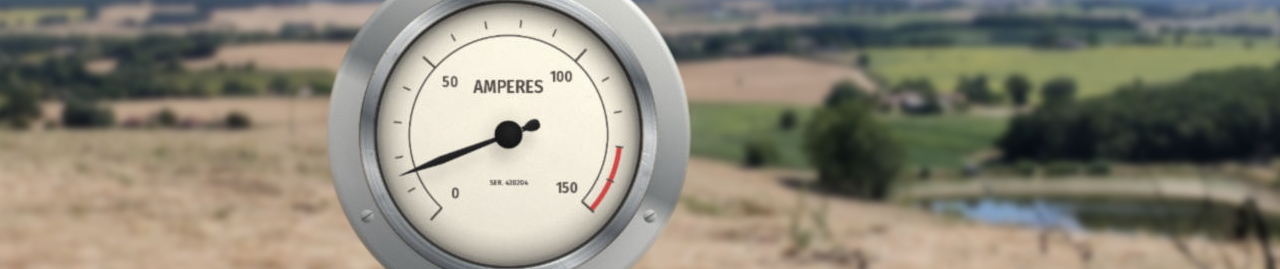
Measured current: 15 A
